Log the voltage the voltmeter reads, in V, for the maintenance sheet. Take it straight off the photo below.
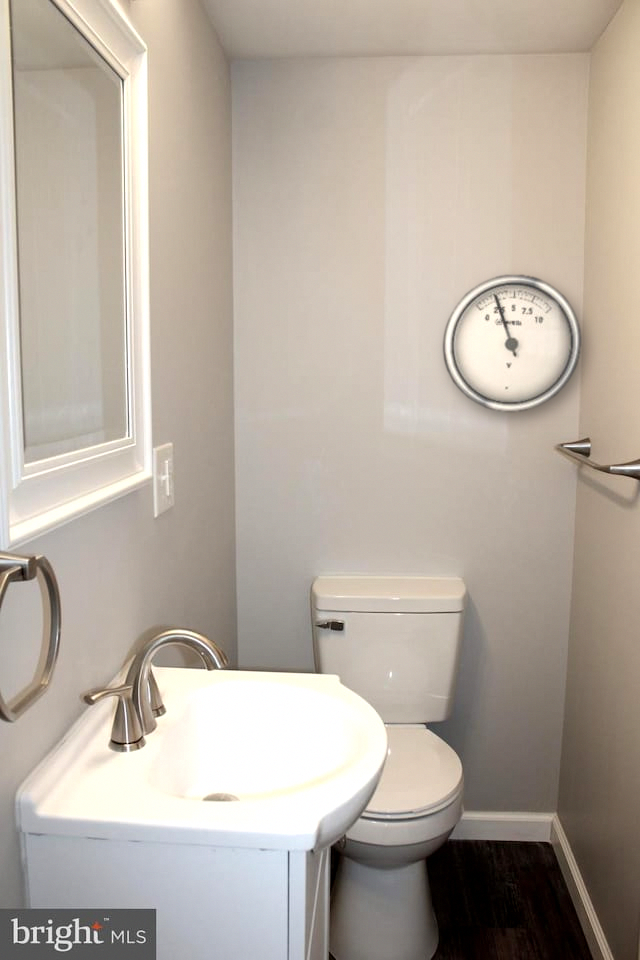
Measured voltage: 2.5 V
